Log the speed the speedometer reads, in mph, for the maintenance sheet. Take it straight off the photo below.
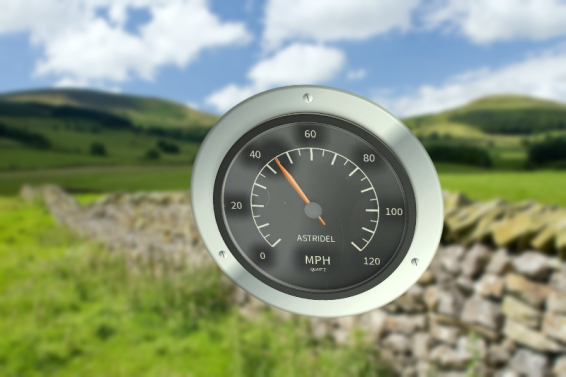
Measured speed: 45 mph
